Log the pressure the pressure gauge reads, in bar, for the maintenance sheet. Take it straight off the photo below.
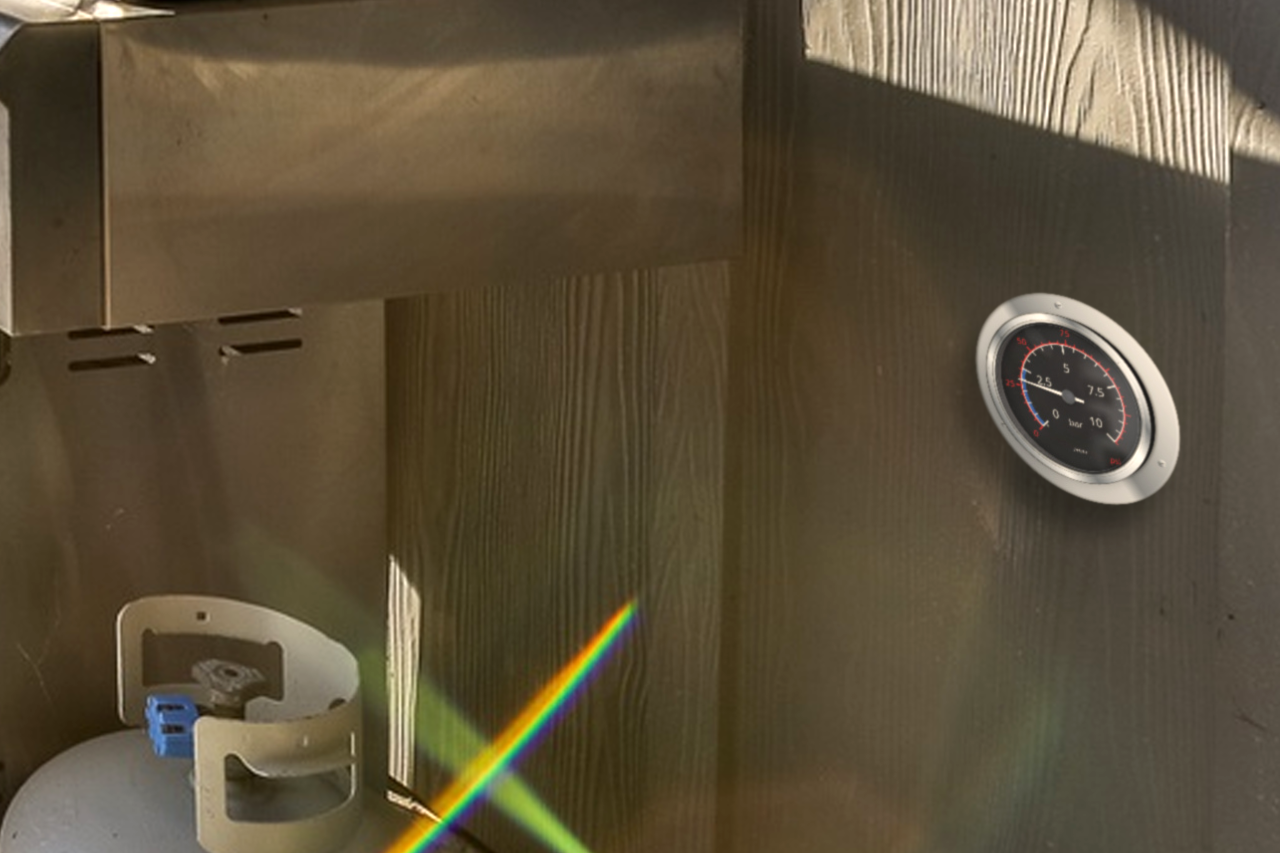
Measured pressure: 2 bar
